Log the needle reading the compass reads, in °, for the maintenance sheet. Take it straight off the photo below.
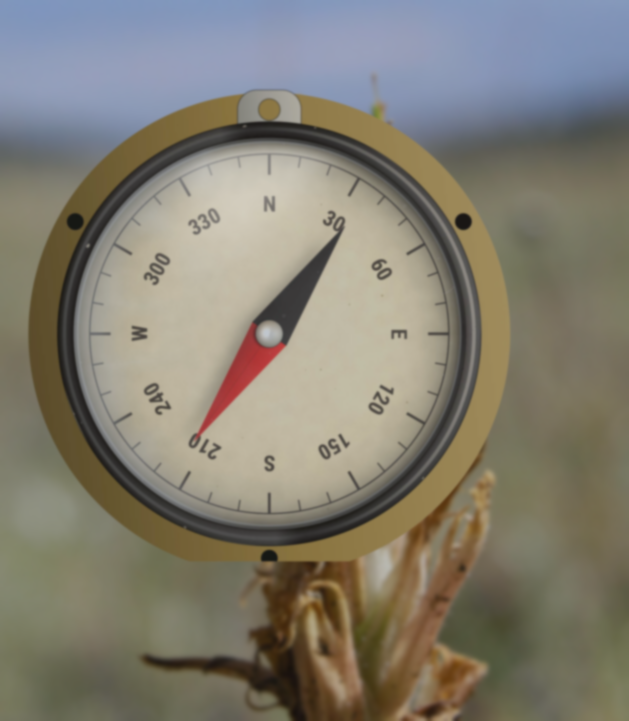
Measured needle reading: 215 °
